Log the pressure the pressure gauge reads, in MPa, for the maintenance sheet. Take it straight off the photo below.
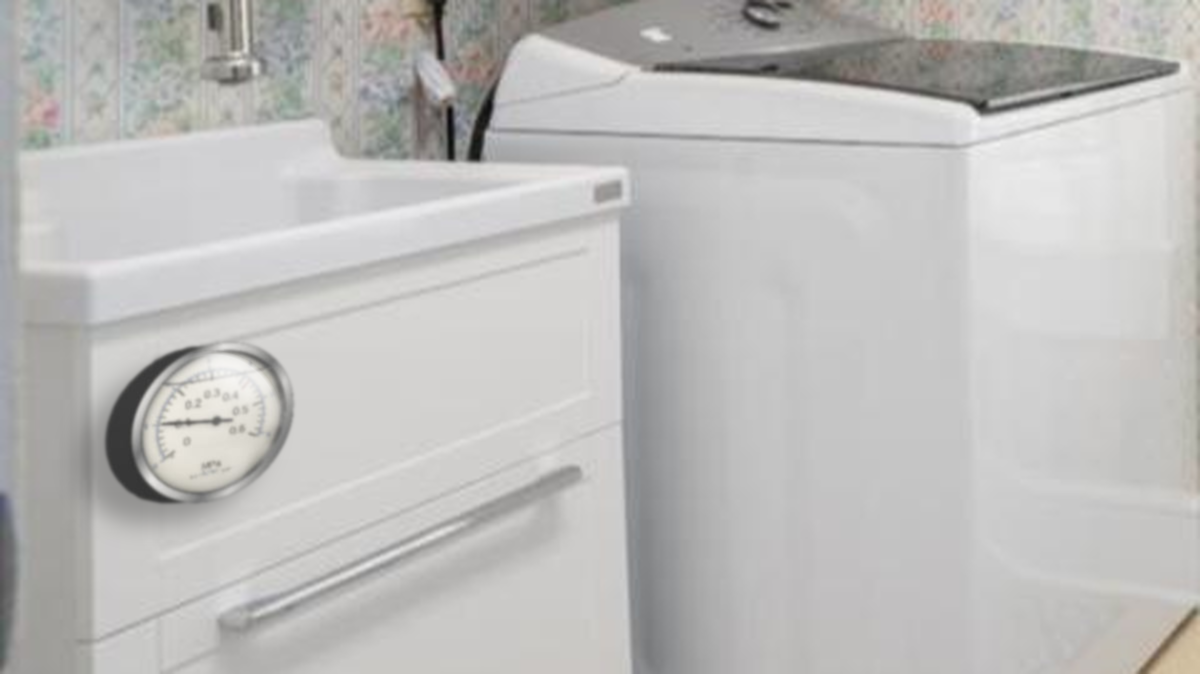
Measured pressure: 0.1 MPa
